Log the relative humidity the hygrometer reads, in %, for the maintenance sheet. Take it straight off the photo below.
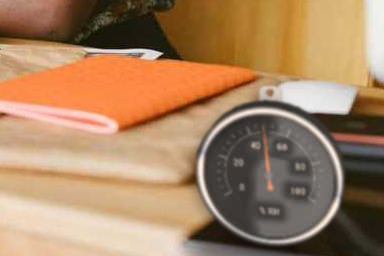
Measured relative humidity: 48 %
